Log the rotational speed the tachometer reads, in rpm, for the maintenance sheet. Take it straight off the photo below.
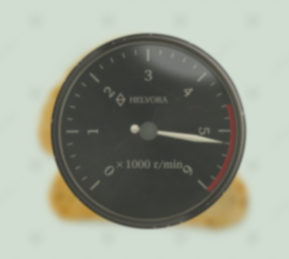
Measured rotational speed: 5200 rpm
